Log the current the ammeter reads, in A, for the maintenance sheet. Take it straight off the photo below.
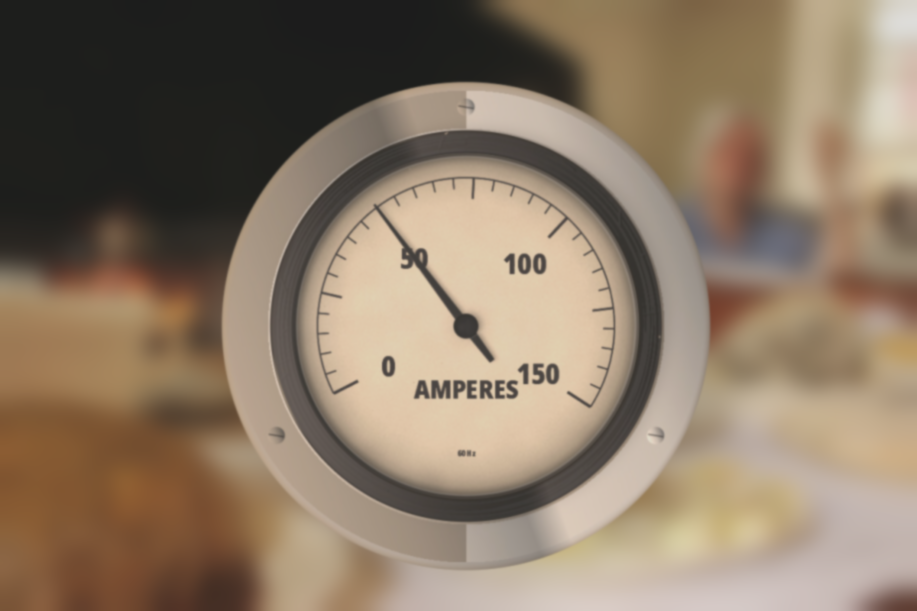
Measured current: 50 A
